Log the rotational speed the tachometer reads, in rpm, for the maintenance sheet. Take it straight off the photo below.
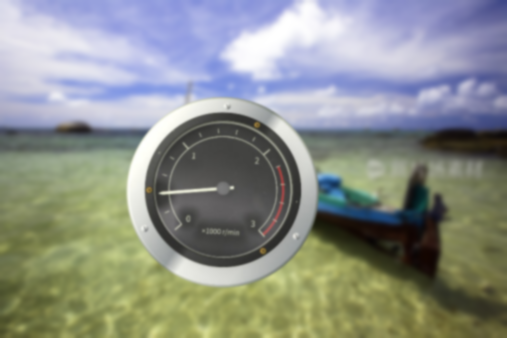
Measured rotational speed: 400 rpm
